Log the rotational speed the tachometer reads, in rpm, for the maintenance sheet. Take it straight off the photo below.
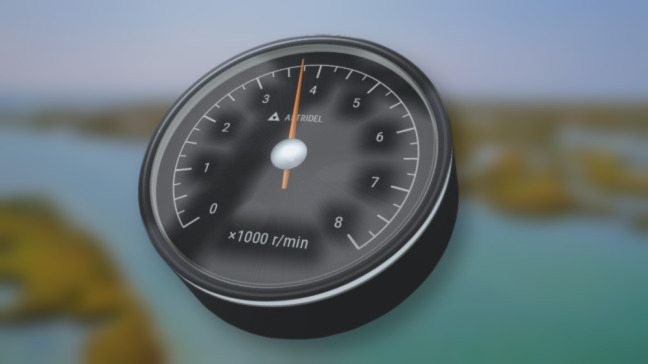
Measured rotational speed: 3750 rpm
